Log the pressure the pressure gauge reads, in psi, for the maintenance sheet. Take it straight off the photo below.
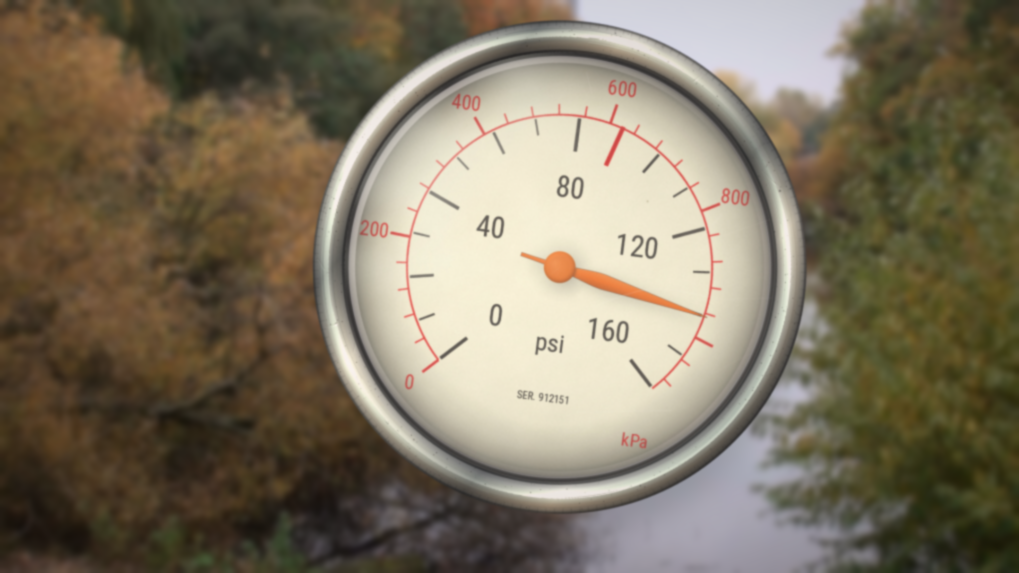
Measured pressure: 140 psi
